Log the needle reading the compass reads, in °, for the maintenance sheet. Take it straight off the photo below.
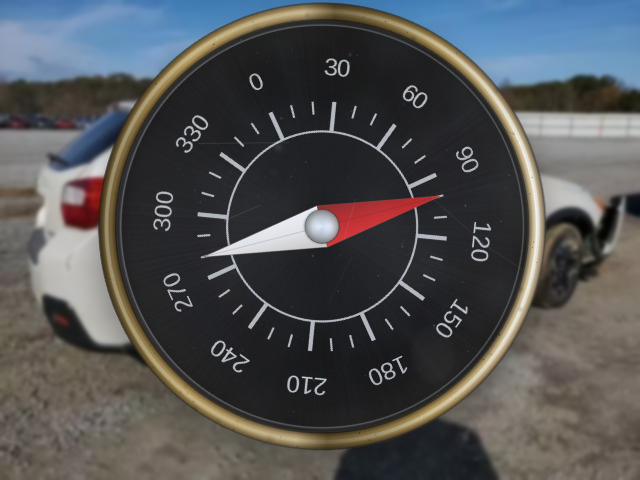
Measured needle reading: 100 °
